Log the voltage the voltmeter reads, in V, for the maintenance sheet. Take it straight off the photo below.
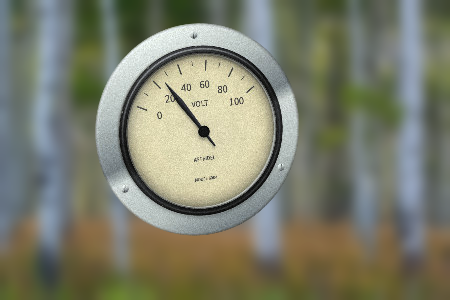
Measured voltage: 25 V
